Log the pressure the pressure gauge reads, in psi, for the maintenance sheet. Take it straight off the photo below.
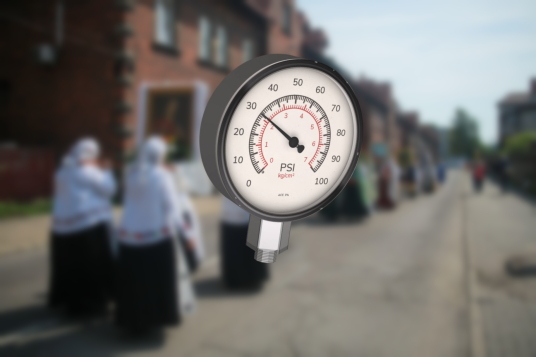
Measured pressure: 30 psi
